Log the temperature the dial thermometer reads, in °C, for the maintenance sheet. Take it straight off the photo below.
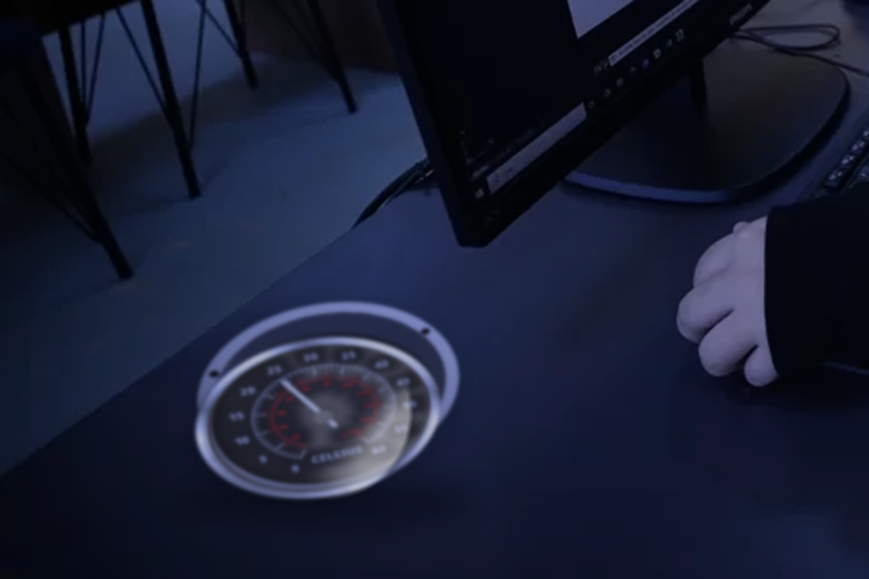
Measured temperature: 25 °C
